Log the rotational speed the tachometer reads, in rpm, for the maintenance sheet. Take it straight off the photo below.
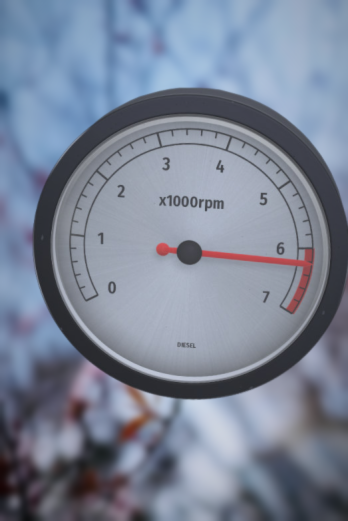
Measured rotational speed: 6200 rpm
